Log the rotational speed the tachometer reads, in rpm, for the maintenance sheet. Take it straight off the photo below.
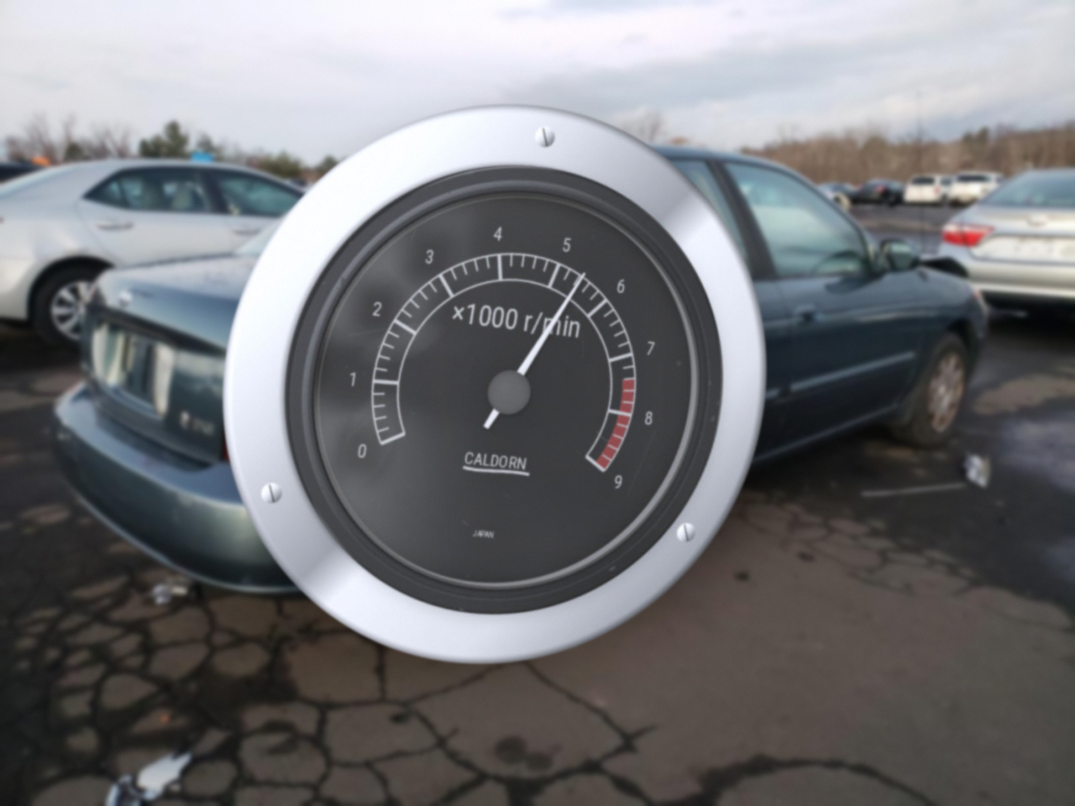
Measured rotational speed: 5400 rpm
